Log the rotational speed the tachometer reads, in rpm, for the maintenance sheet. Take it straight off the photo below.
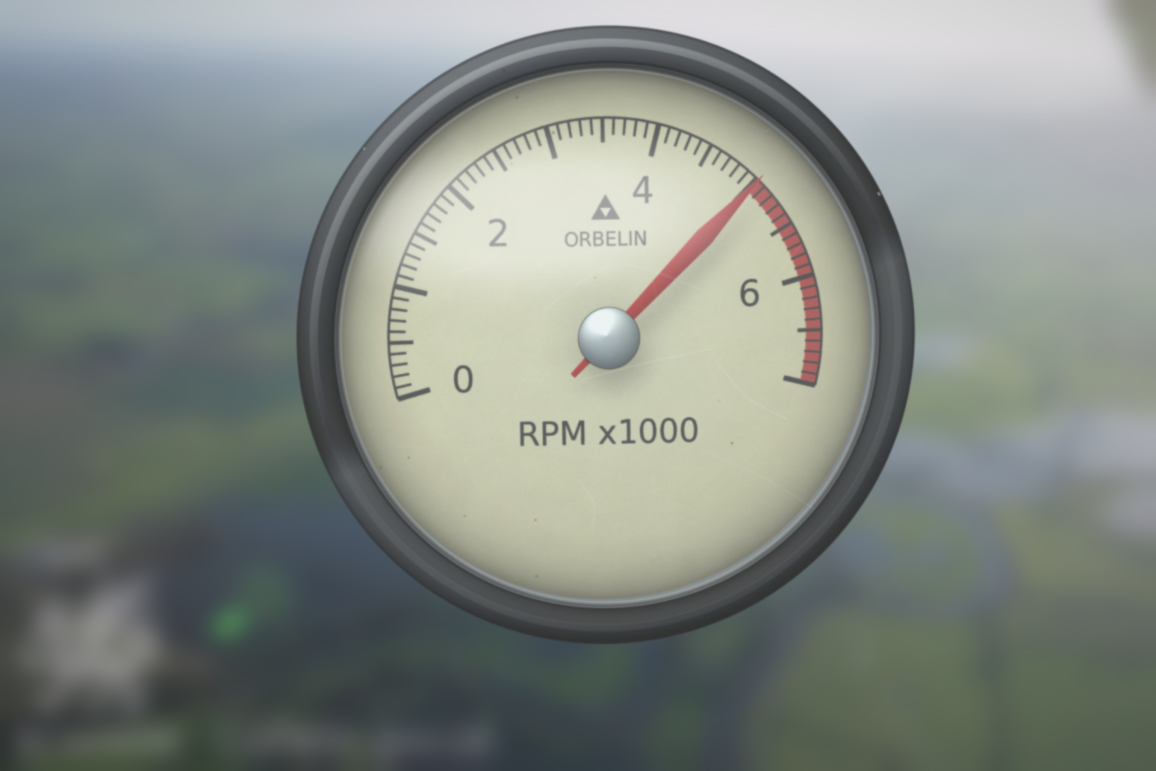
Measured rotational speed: 5000 rpm
